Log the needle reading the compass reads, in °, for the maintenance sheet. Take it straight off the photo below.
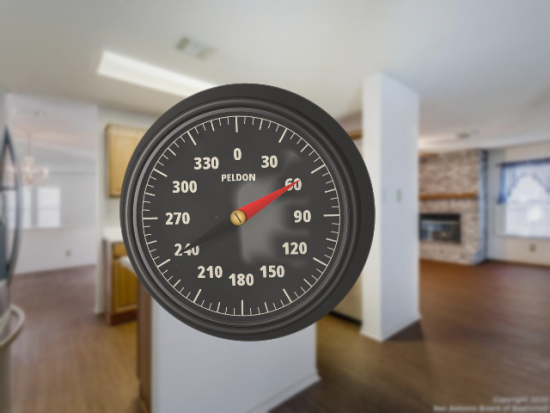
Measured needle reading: 60 °
